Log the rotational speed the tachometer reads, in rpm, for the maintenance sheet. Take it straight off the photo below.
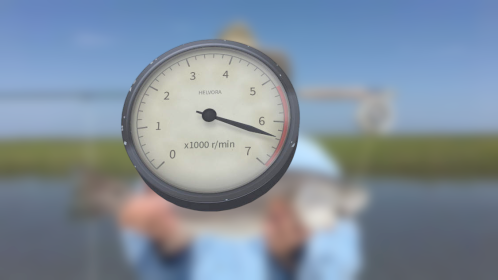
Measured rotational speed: 6400 rpm
